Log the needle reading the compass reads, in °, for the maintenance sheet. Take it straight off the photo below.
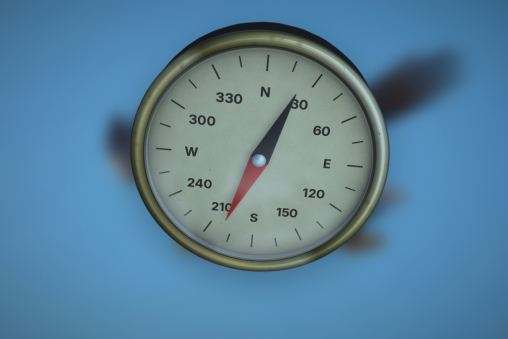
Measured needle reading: 202.5 °
